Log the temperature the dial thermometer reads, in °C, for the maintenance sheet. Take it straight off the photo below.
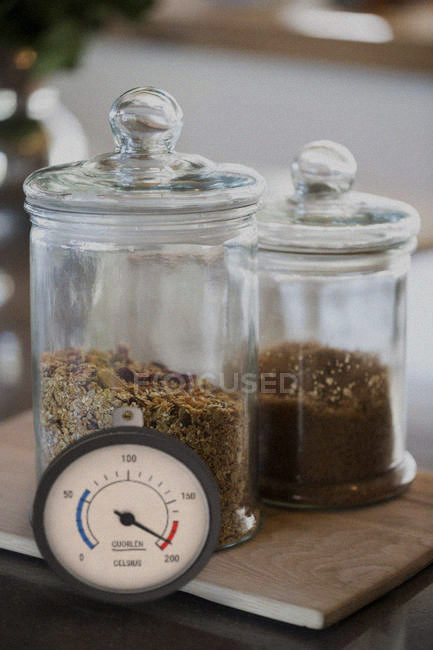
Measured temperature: 190 °C
